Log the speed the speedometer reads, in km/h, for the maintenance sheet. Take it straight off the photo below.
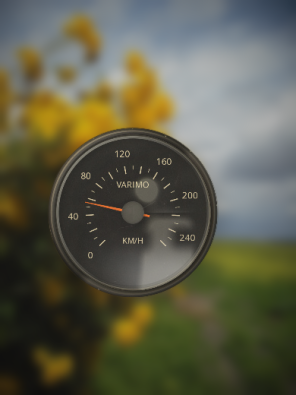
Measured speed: 55 km/h
